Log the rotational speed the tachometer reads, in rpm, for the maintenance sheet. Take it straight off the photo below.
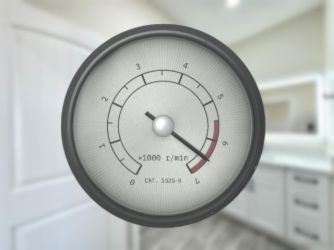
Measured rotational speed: 6500 rpm
